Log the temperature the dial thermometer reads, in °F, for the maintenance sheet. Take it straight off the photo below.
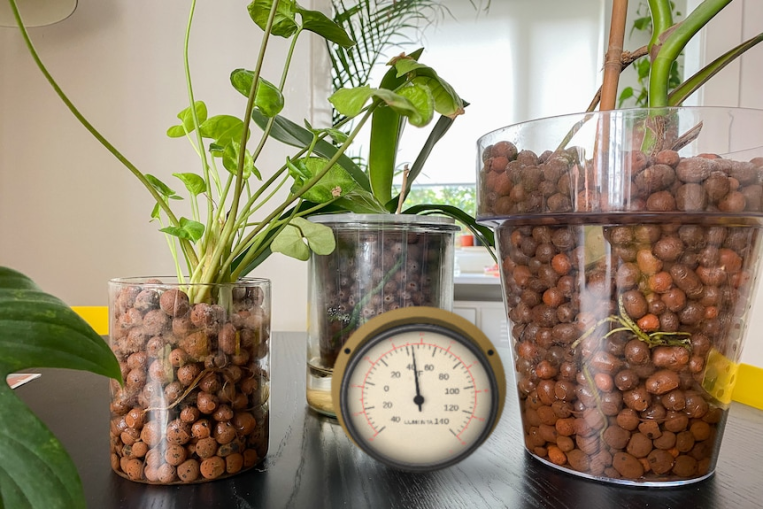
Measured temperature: 44 °F
